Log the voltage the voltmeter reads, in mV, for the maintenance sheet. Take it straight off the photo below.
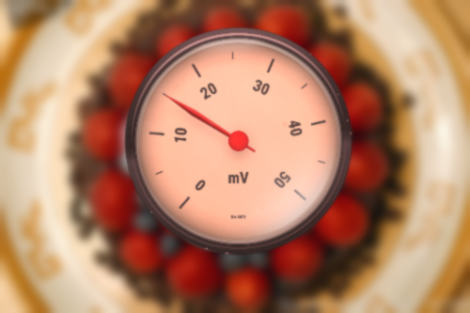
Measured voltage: 15 mV
